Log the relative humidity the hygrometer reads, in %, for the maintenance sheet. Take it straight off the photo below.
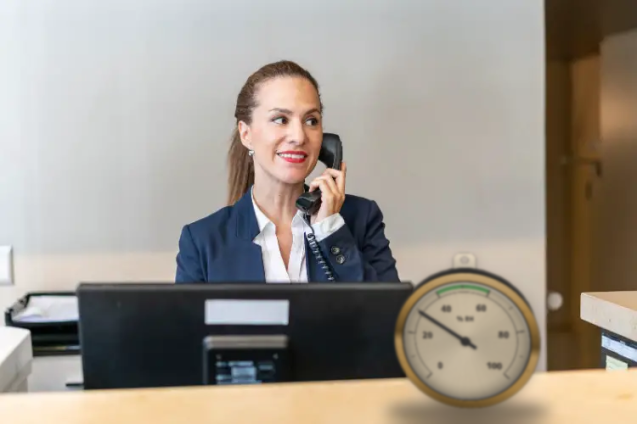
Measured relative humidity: 30 %
